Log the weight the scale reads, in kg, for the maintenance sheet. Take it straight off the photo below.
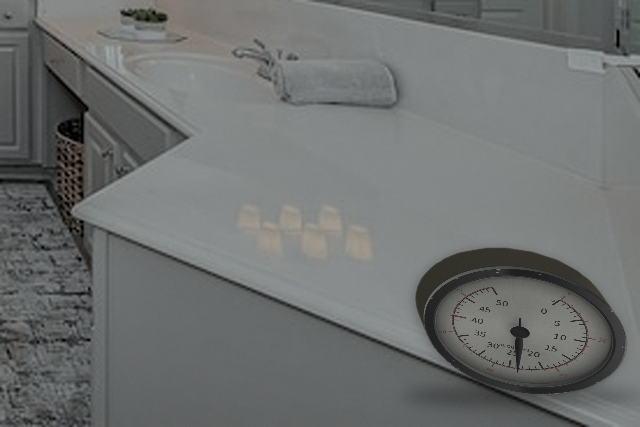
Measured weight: 24 kg
